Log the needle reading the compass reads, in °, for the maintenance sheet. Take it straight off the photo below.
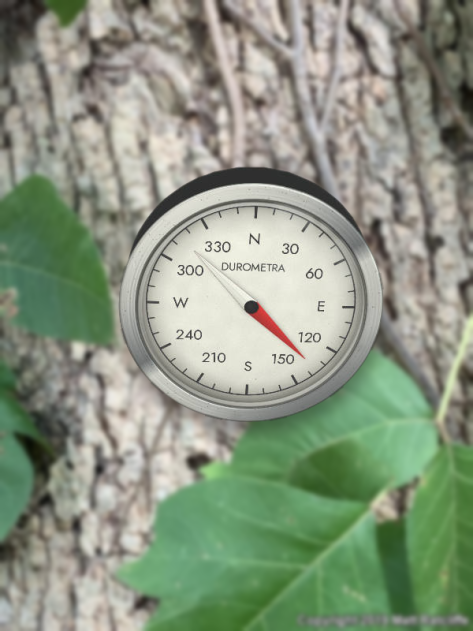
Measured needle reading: 135 °
